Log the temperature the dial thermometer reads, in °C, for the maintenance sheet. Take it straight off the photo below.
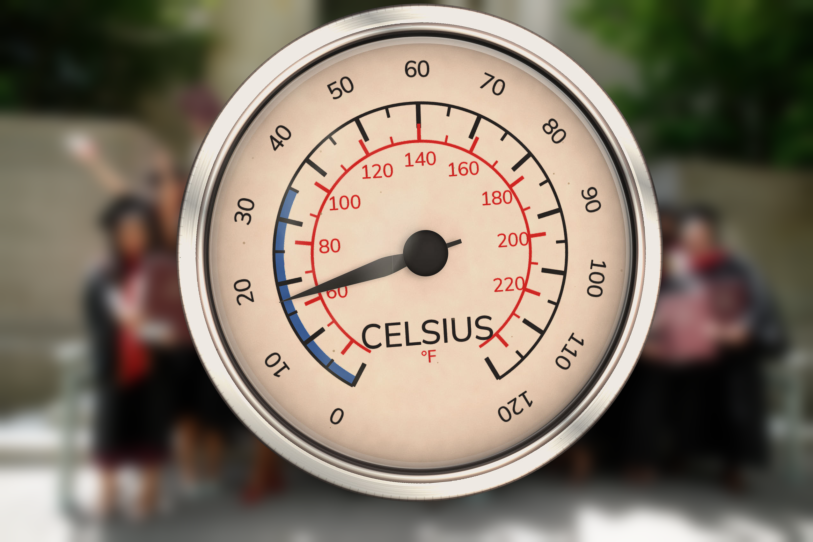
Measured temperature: 17.5 °C
